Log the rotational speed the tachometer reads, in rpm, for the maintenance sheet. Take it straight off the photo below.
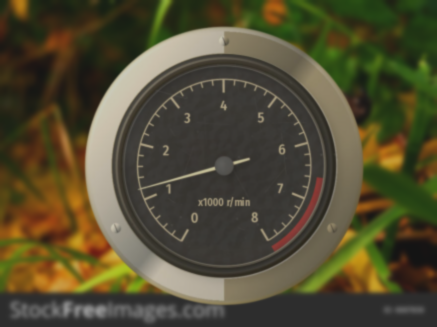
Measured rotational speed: 1200 rpm
